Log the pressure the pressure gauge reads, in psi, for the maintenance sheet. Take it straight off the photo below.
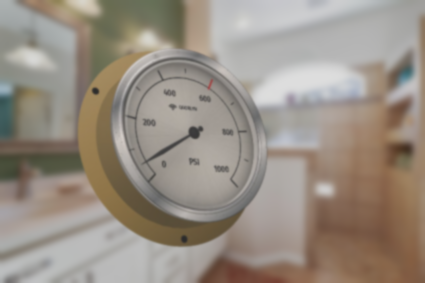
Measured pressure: 50 psi
